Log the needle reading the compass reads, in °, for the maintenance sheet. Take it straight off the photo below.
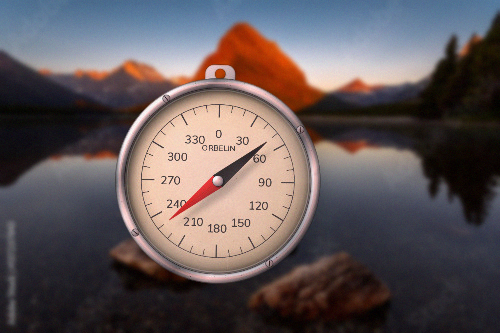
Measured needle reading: 230 °
